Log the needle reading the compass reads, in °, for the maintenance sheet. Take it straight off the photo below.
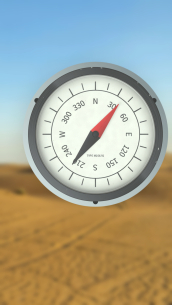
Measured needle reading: 37.5 °
